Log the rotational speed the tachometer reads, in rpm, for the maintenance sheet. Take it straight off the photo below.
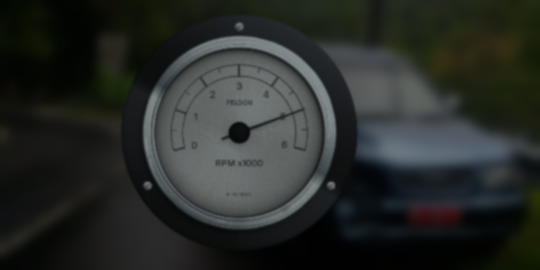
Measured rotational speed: 5000 rpm
